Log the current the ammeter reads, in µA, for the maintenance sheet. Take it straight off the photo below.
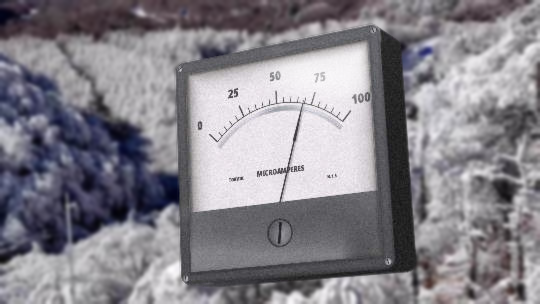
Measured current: 70 µA
